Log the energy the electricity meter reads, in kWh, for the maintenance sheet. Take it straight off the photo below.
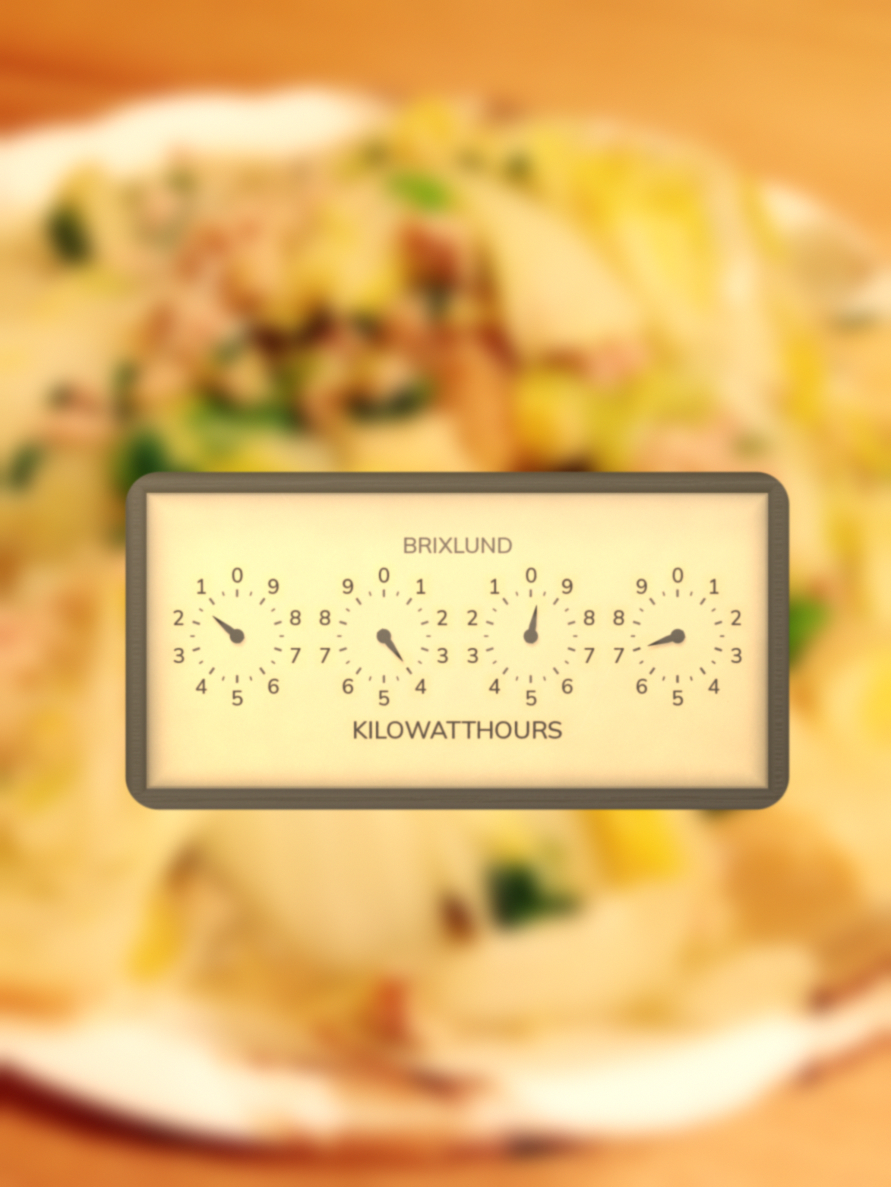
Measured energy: 1397 kWh
